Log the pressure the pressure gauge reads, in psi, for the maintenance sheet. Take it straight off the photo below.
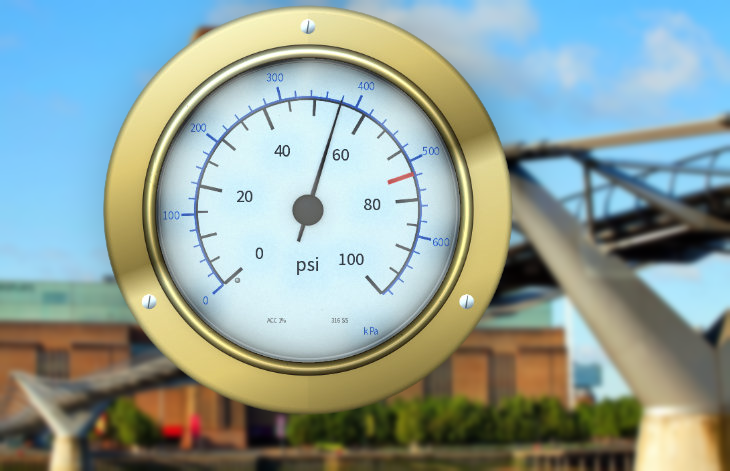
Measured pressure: 55 psi
